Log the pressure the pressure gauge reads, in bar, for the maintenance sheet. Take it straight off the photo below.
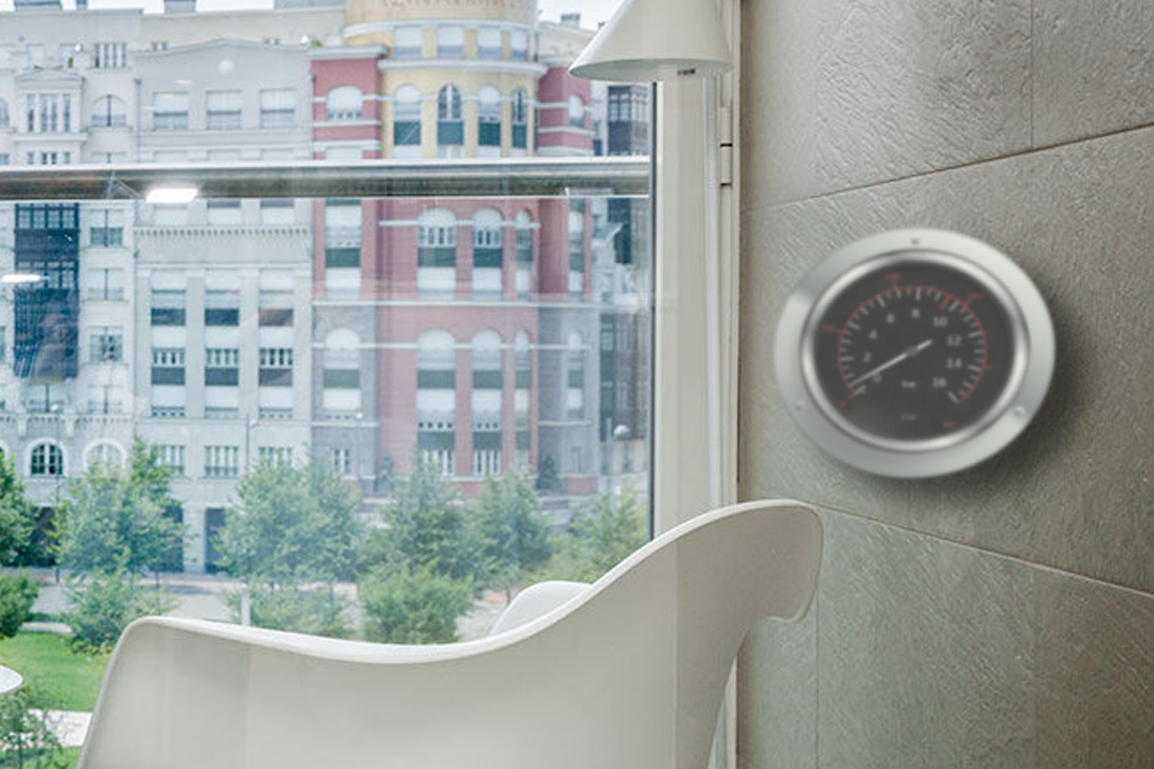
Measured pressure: 0.5 bar
